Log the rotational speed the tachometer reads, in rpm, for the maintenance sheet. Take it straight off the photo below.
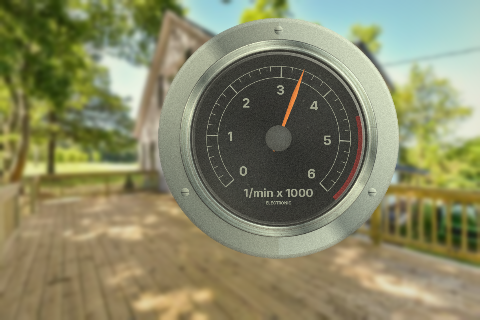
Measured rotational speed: 3400 rpm
